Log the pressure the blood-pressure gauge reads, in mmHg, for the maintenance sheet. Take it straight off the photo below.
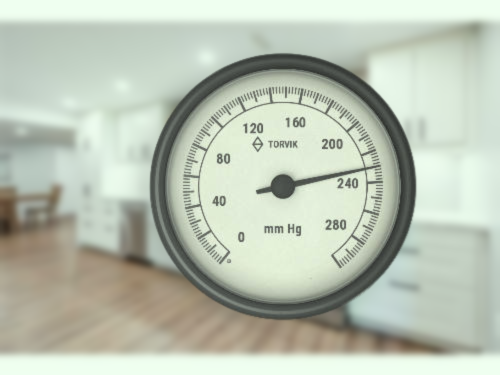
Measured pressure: 230 mmHg
